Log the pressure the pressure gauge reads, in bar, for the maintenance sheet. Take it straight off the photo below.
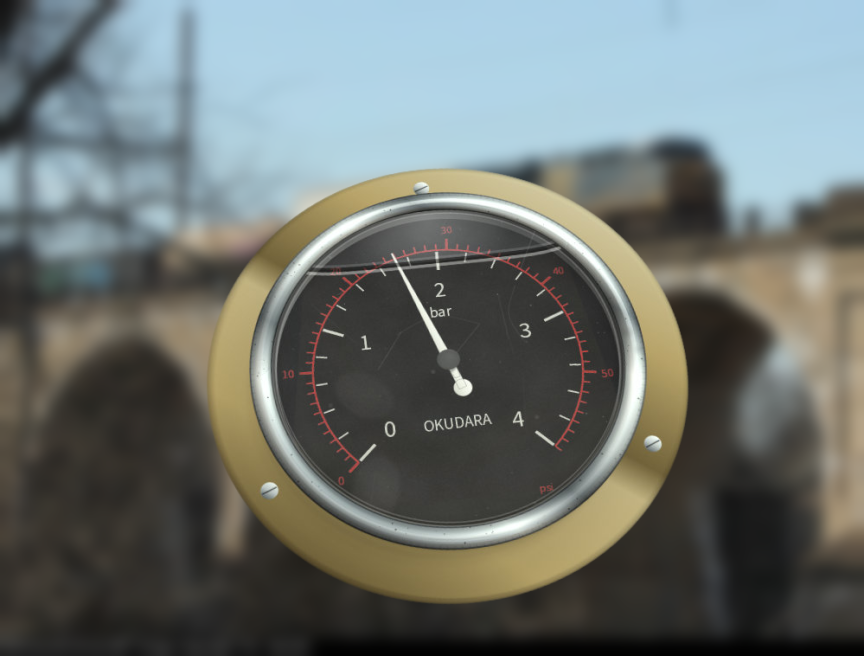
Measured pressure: 1.7 bar
